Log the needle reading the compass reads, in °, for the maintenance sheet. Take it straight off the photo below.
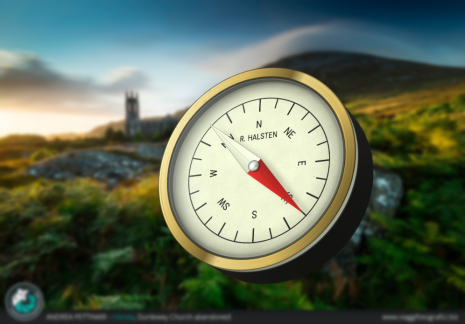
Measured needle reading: 135 °
